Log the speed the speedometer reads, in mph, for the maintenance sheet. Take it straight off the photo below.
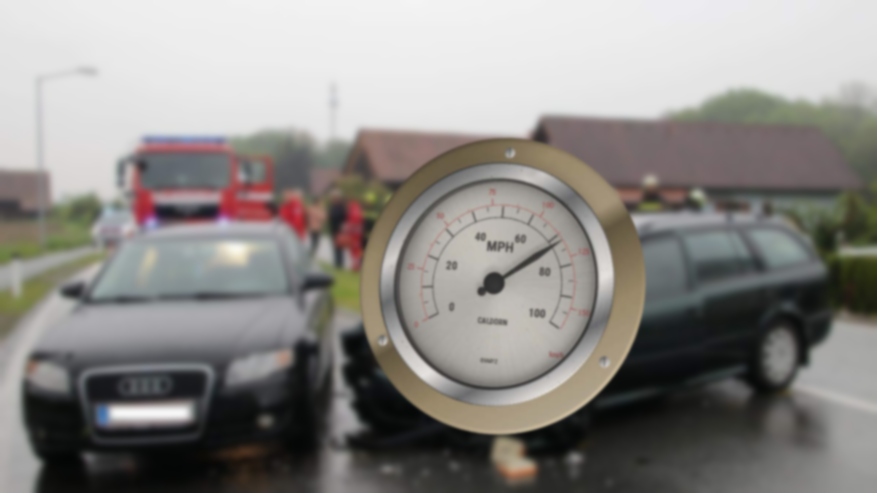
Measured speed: 72.5 mph
